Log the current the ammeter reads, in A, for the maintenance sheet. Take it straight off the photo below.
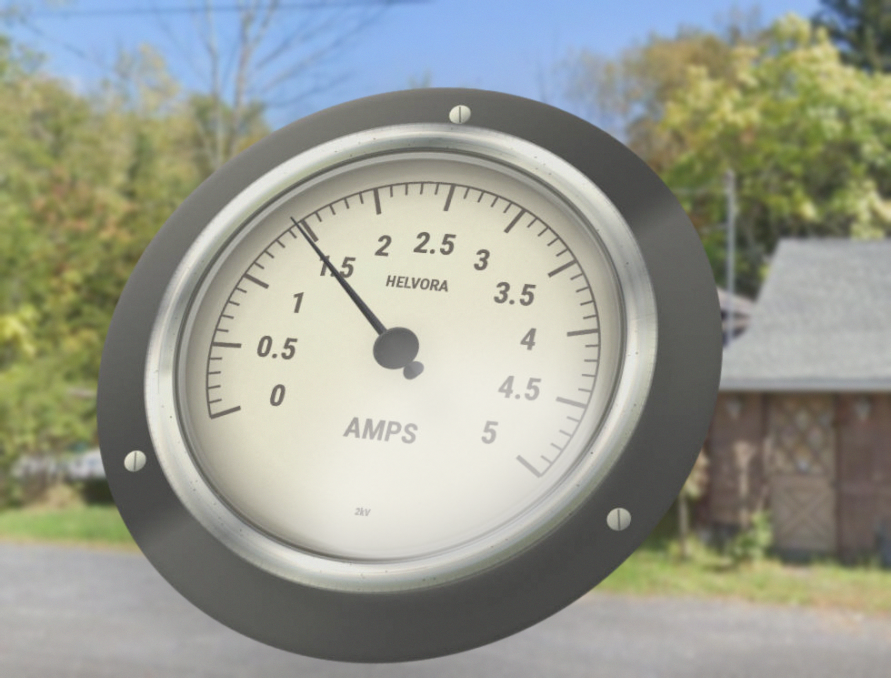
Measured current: 1.45 A
